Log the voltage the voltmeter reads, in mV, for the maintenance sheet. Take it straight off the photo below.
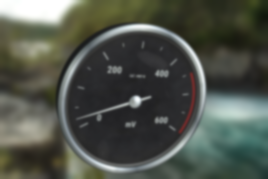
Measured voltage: 25 mV
